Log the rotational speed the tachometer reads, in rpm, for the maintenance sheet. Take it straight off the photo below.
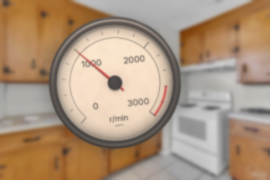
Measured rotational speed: 1000 rpm
